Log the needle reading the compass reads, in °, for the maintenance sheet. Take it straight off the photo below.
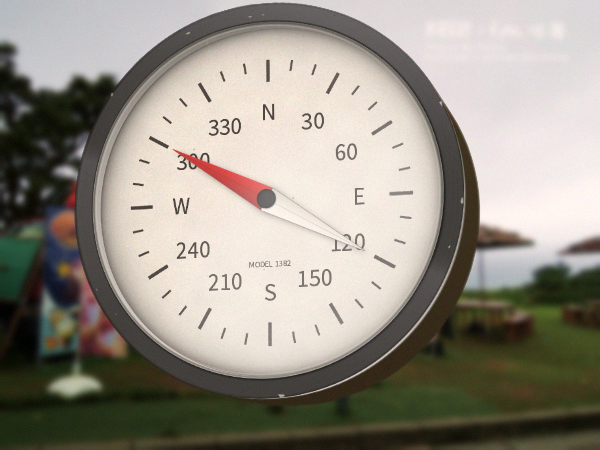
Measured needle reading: 300 °
